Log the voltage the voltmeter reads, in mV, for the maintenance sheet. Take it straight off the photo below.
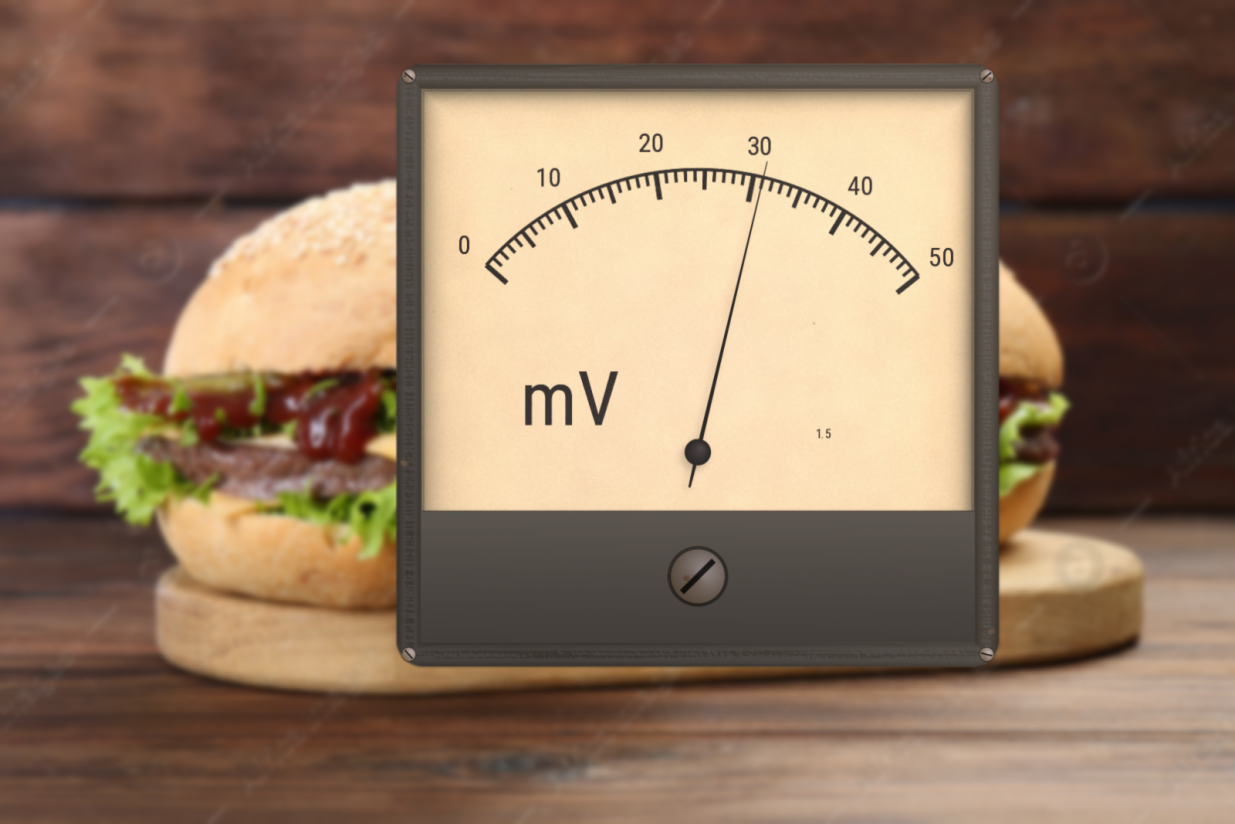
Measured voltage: 31 mV
